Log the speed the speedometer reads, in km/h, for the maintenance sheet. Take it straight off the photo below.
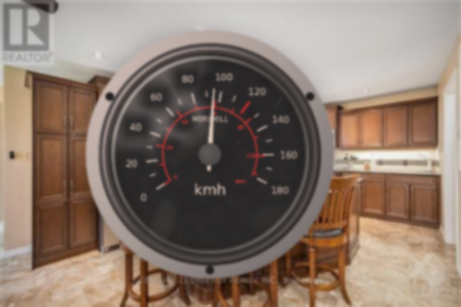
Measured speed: 95 km/h
